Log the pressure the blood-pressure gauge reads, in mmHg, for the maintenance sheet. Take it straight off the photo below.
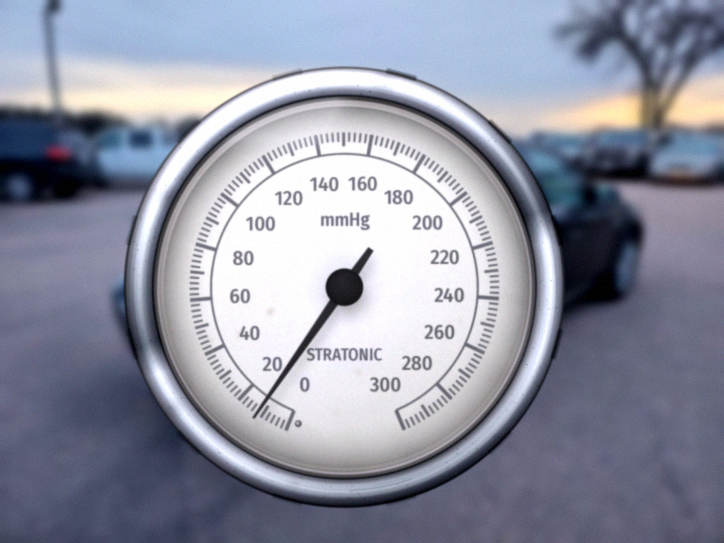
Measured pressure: 12 mmHg
